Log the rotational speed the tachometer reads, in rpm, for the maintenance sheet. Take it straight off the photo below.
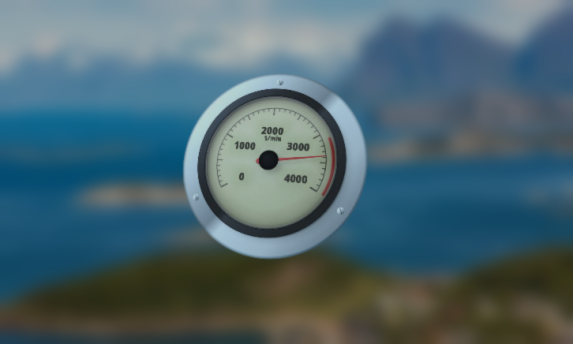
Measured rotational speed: 3400 rpm
